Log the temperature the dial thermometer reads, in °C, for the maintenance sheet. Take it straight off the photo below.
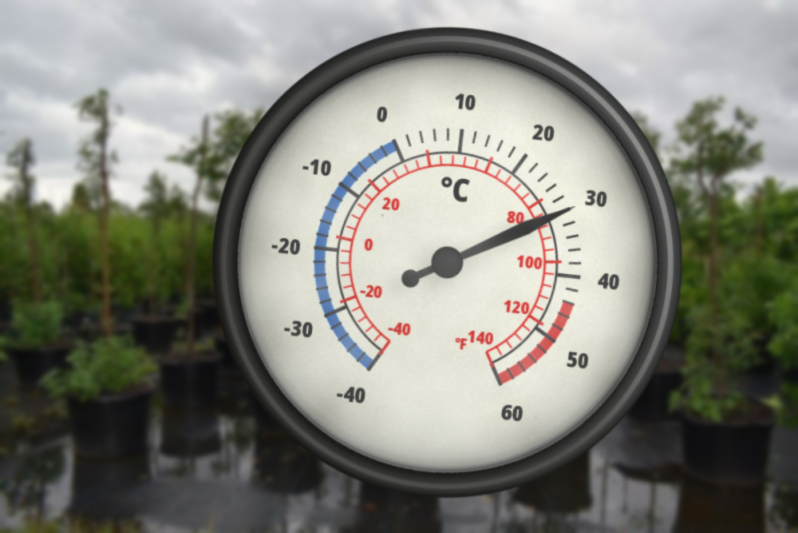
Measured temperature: 30 °C
